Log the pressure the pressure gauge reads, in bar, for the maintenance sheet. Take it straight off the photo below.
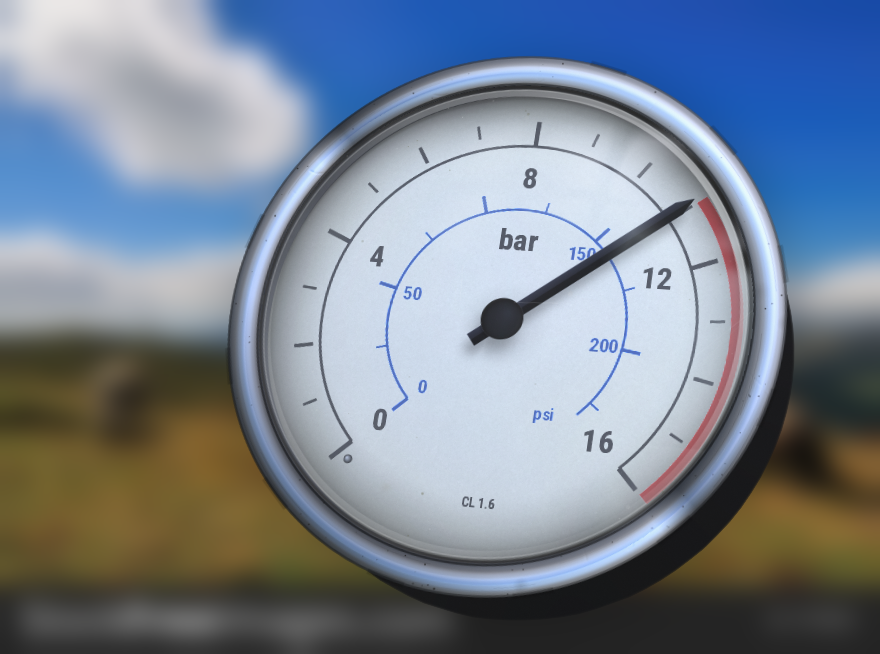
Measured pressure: 11 bar
